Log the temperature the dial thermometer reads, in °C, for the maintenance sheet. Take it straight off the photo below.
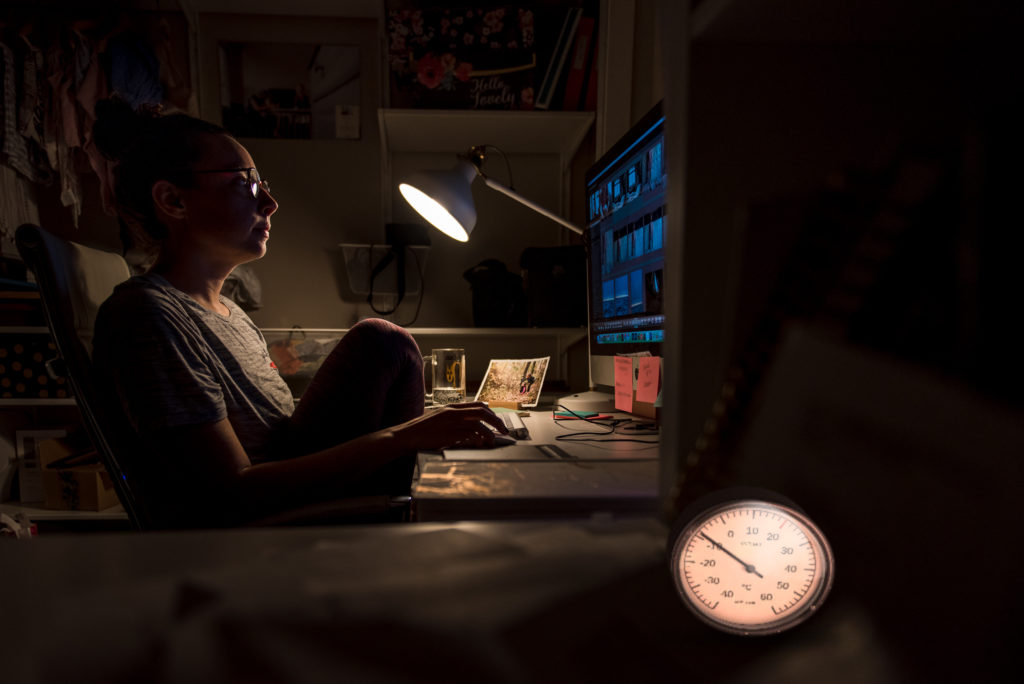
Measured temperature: -8 °C
